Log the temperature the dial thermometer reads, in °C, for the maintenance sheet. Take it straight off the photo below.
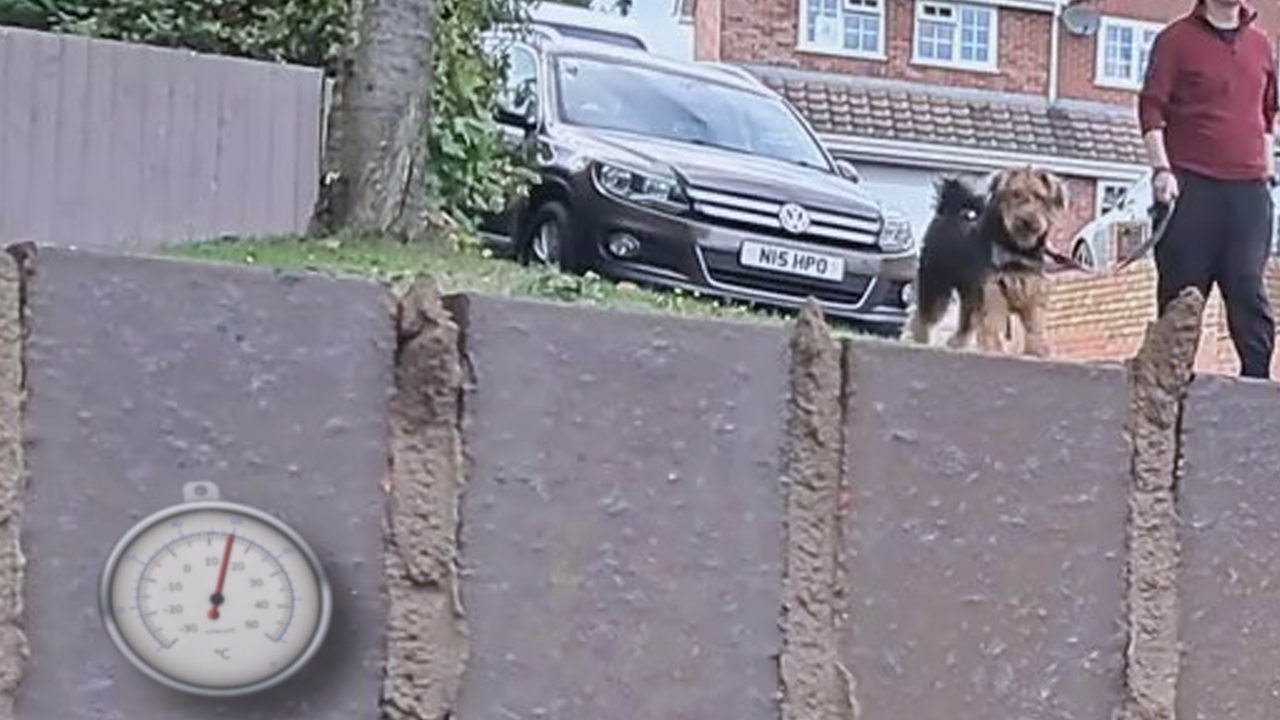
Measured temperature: 15 °C
